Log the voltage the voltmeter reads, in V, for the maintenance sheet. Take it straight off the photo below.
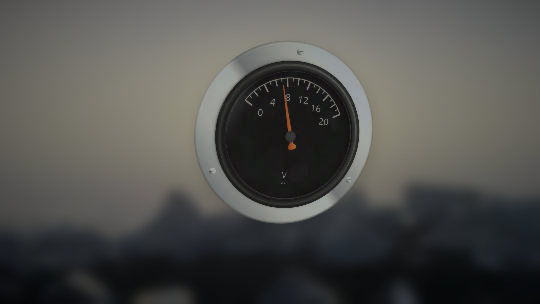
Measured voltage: 7 V
